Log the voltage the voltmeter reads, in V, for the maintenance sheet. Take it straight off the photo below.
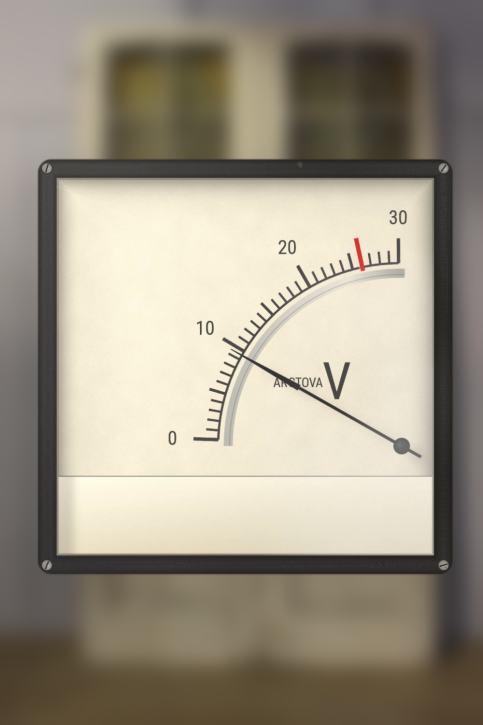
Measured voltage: 9.5 V
